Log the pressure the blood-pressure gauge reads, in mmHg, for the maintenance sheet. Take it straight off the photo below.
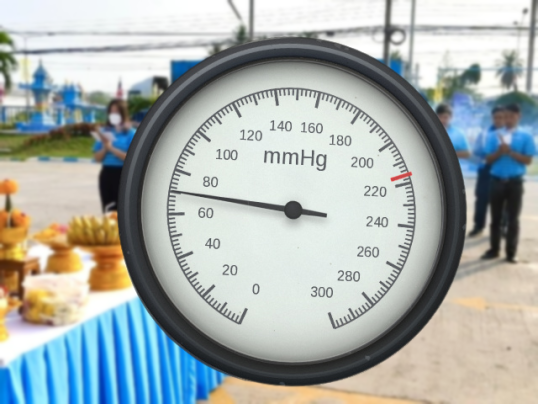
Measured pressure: 70 mmHg
